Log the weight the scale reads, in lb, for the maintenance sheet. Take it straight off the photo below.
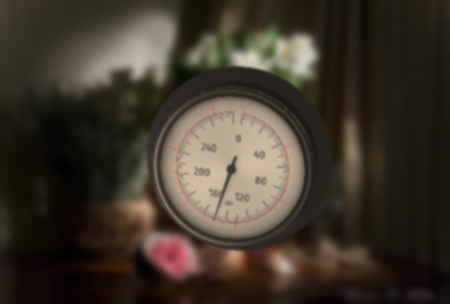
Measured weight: 150 lb
